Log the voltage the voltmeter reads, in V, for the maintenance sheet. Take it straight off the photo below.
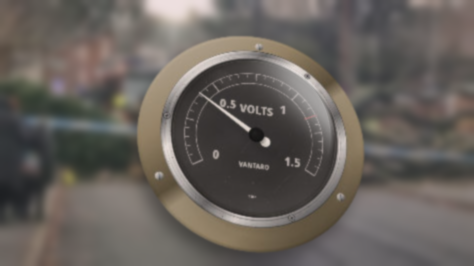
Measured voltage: 0.4 V
